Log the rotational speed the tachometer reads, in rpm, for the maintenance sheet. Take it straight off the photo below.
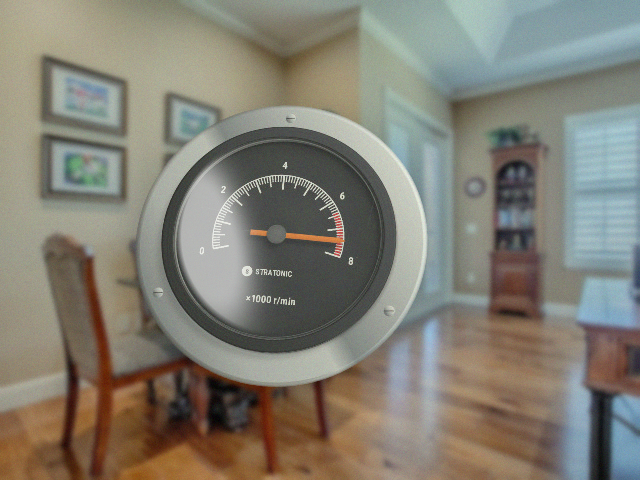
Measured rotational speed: 7500 rpm
